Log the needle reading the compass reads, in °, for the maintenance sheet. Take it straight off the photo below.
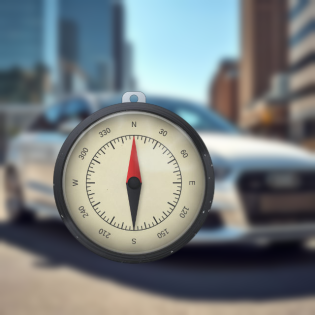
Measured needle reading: 0 °
